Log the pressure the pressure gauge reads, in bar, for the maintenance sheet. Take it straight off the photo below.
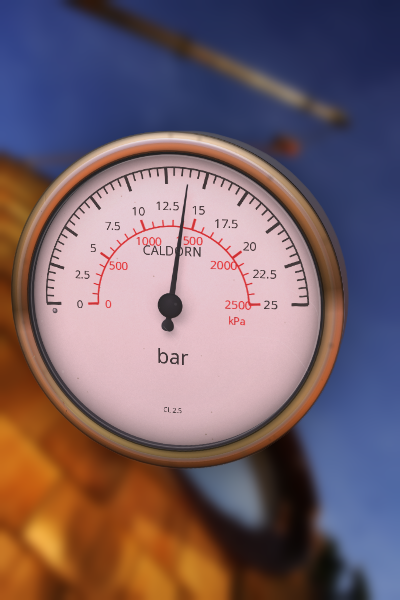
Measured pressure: 14 bar
